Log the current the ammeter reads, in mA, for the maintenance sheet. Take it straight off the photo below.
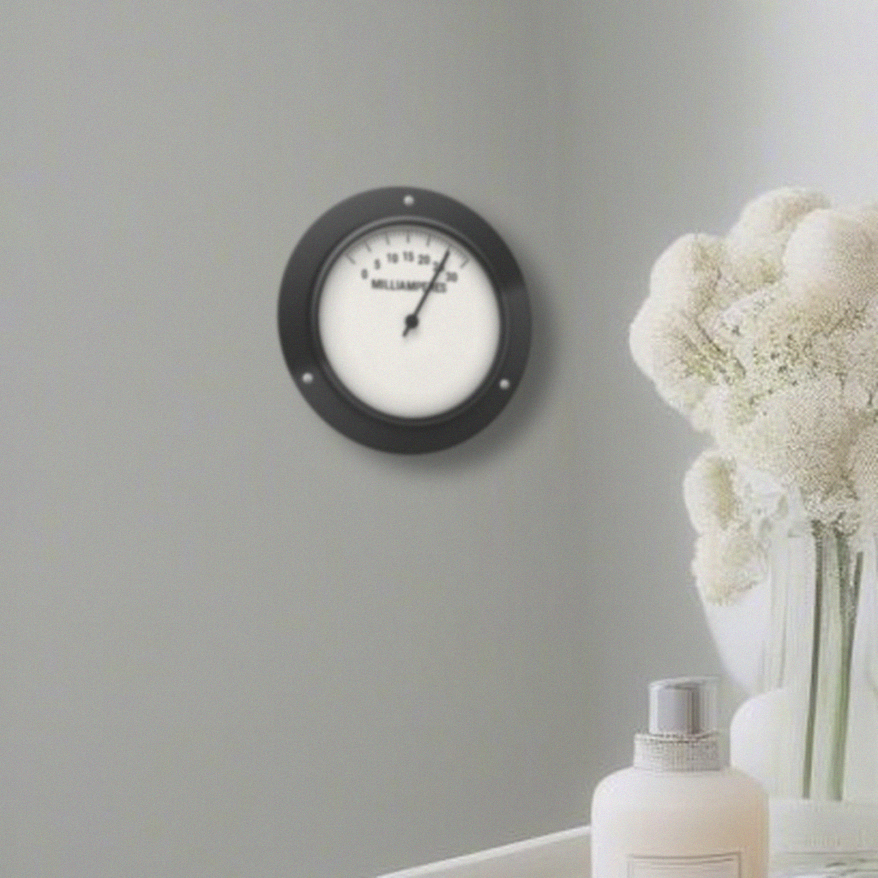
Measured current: 25 mA
